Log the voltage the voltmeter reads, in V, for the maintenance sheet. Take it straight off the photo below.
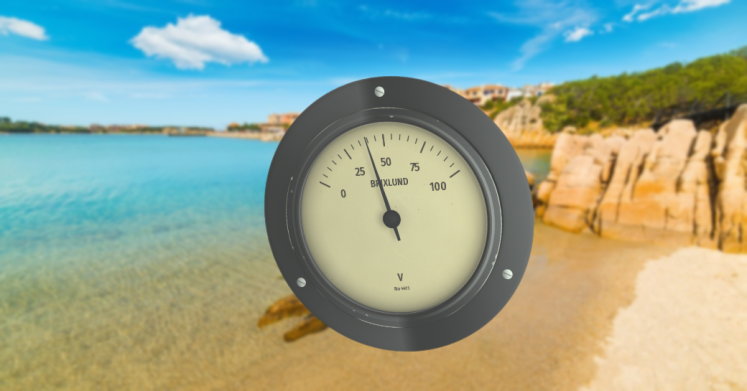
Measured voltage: 40 V
